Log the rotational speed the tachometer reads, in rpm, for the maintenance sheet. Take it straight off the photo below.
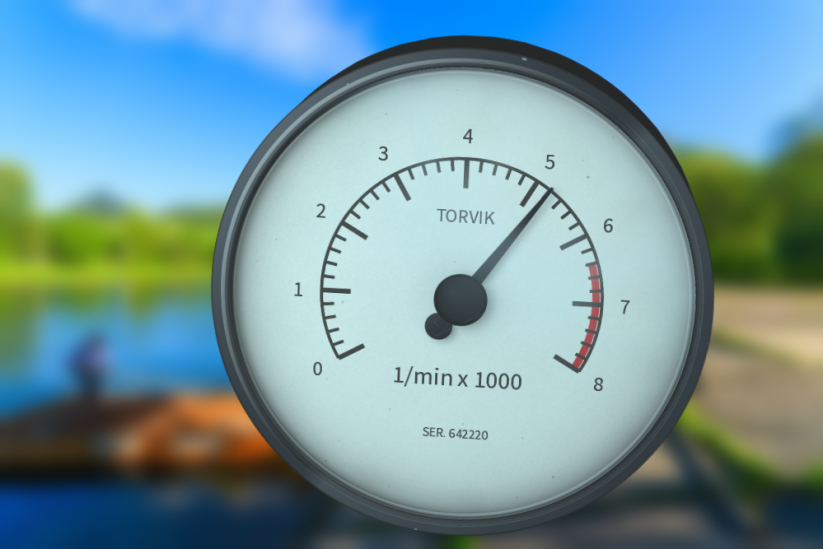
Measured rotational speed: 5200 rpm
